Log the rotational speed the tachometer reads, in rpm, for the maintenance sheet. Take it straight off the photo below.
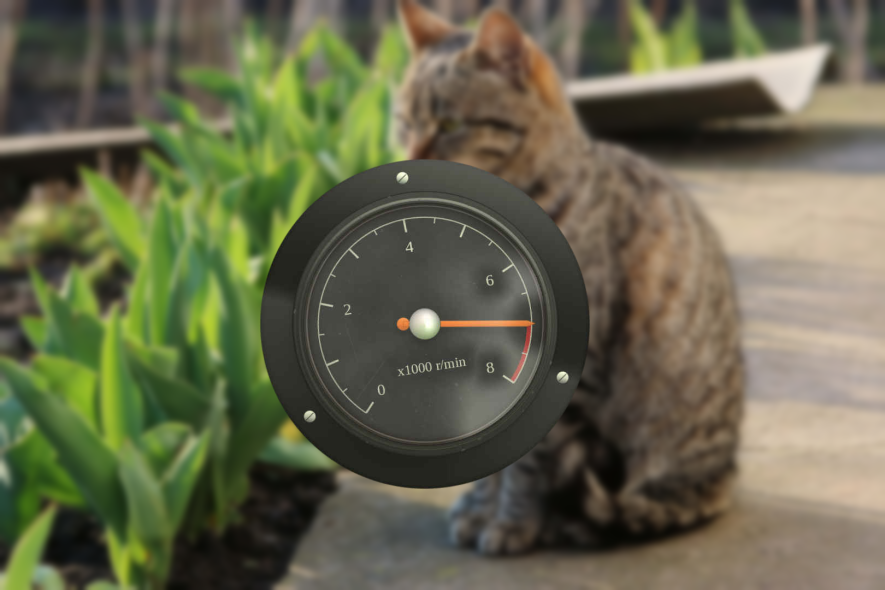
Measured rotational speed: 7000 rpm
